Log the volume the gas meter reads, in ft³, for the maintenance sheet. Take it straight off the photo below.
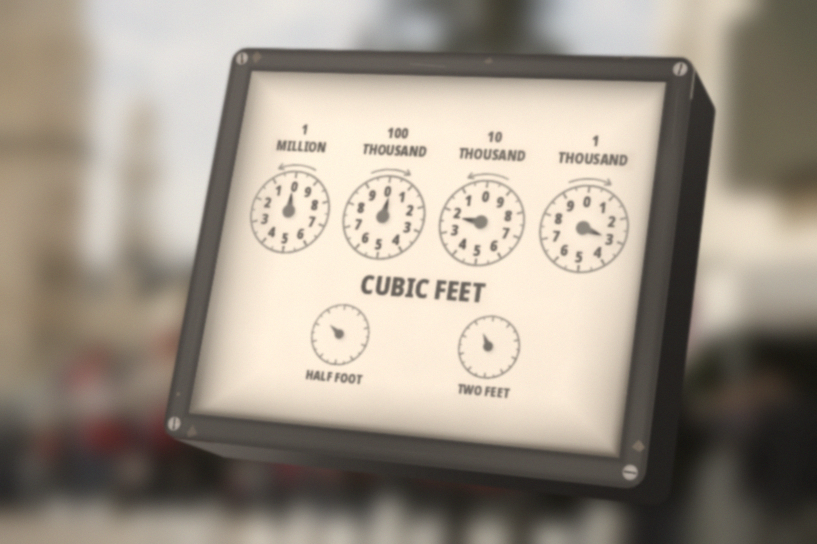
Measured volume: 2300 ft³
